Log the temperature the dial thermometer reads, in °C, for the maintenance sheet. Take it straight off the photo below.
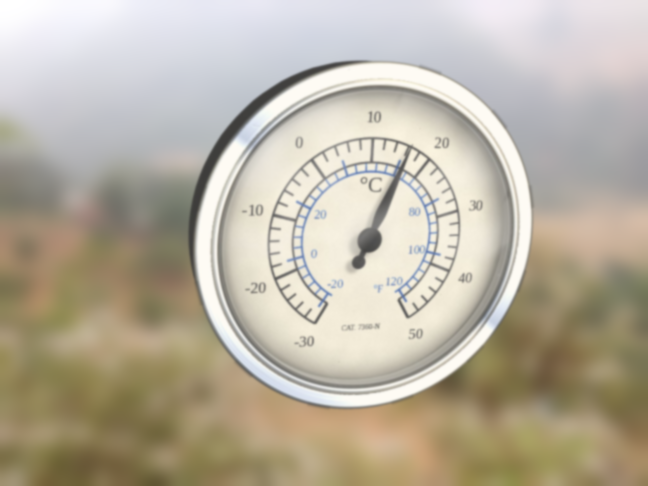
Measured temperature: 16 °C
